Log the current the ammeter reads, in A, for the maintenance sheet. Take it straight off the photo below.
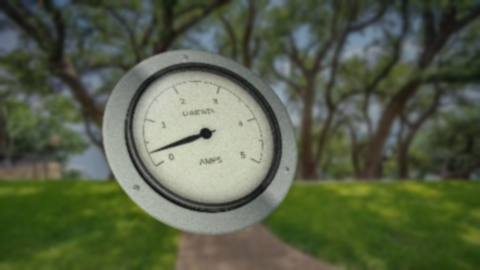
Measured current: 0.25 A
